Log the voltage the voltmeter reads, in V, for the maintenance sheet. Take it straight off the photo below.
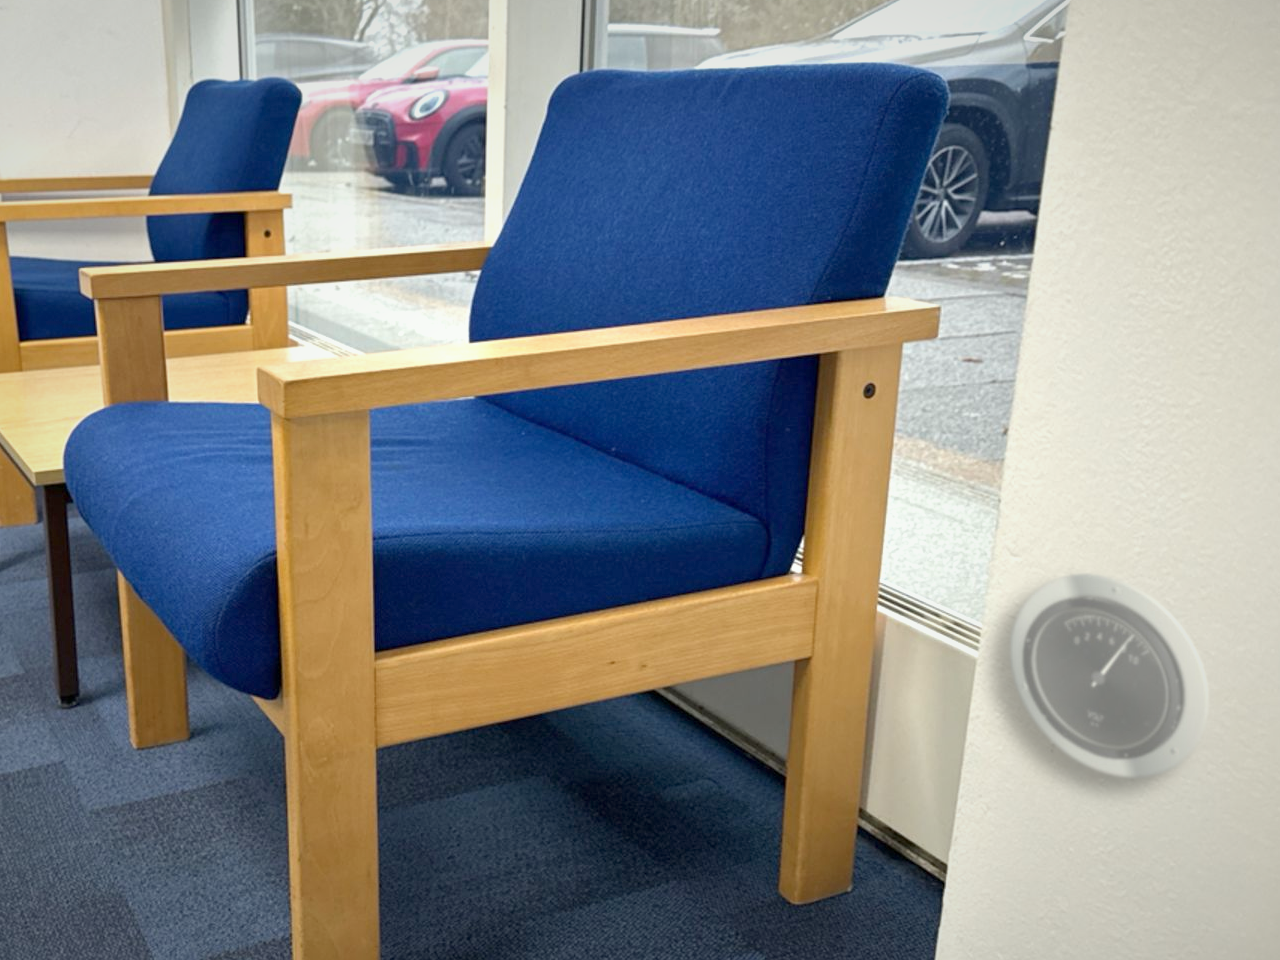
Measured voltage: 8 V
